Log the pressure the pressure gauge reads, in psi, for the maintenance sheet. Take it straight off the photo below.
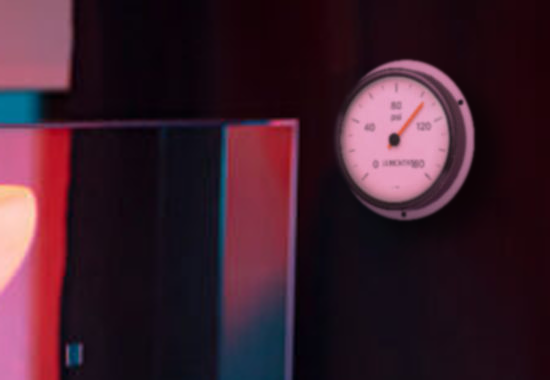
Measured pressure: 105 psi
